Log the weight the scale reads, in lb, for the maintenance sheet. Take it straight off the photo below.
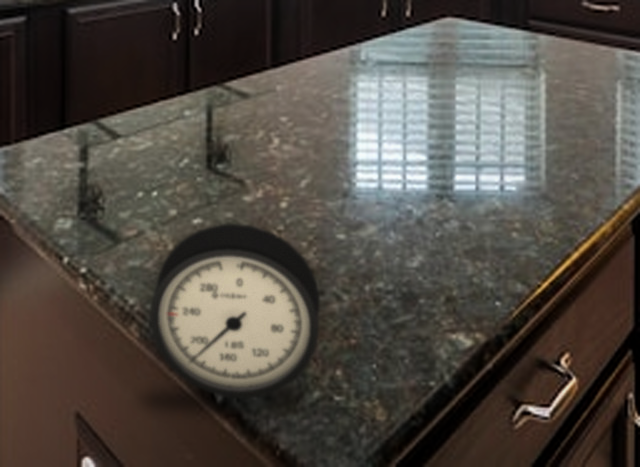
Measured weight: 190 lb
